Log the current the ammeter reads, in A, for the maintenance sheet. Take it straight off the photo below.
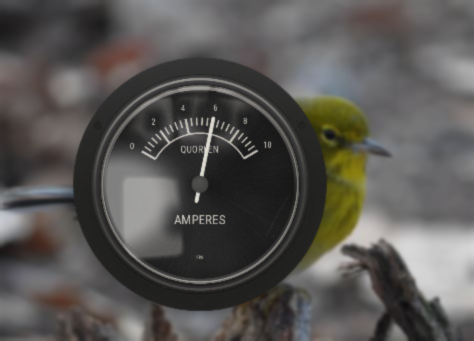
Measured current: 6 A
